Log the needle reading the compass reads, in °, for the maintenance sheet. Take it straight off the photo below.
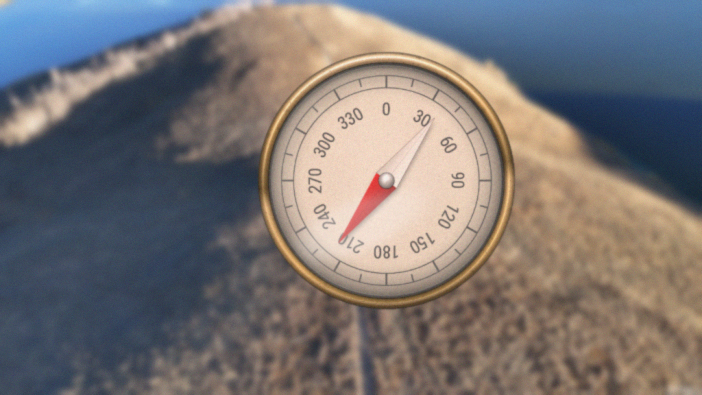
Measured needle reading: 217.5 °
